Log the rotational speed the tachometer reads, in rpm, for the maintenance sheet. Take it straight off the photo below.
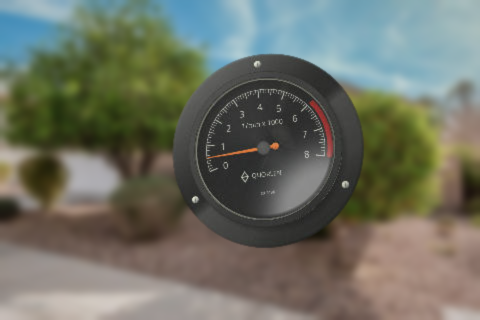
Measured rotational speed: 500 rpm
